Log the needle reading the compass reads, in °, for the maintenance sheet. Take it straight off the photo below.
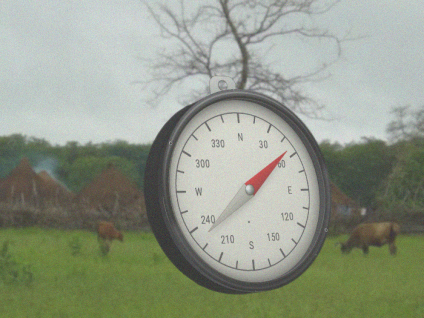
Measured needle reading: 52.5 °
